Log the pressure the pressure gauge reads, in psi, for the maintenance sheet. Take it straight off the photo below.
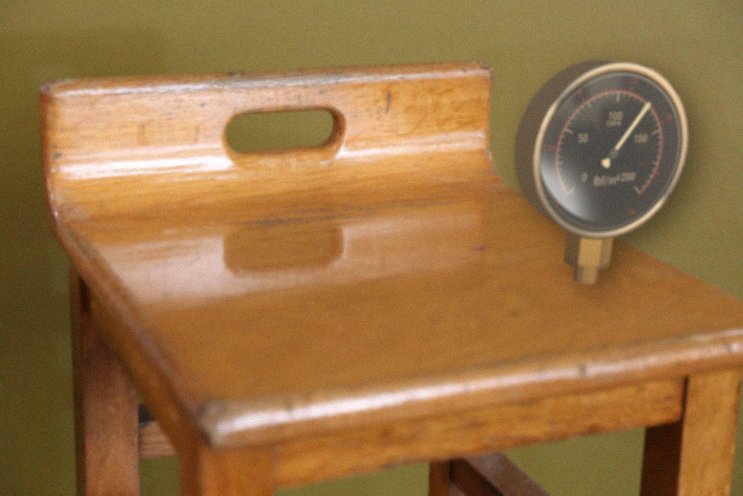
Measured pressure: 125 psi
